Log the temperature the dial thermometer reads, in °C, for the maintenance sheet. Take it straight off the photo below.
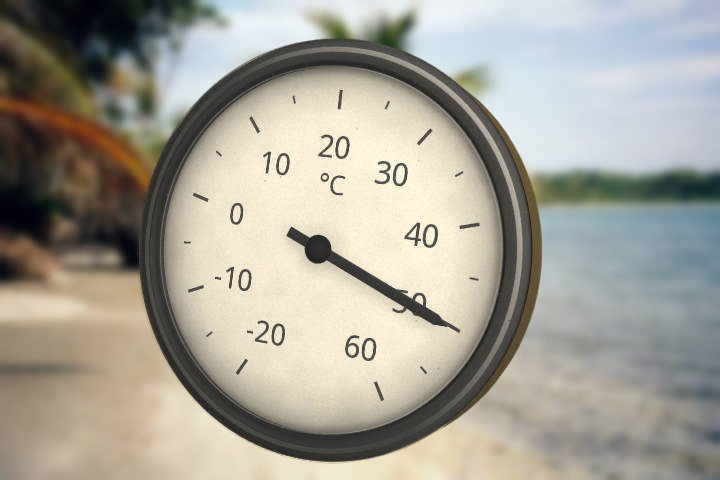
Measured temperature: 50 °C
